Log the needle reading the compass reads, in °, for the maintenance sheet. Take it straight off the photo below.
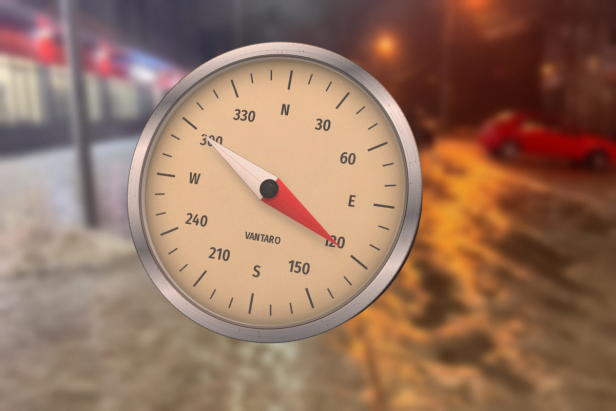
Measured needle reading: 120 °
